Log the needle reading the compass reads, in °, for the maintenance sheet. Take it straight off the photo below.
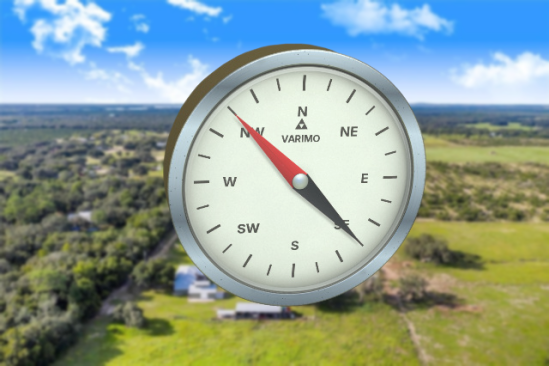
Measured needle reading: 315 °
